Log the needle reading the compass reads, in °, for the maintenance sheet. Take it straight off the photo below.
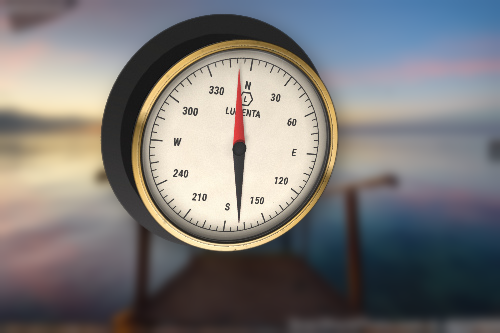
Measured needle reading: 350 °
